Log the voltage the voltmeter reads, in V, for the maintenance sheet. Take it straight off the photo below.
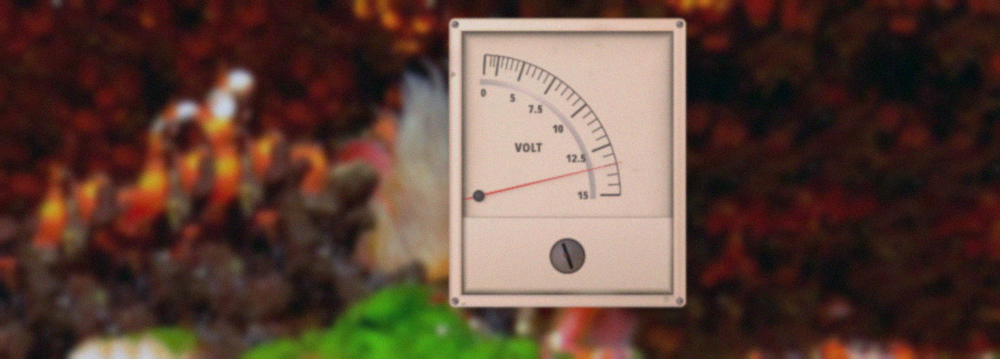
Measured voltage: 13.5 V
